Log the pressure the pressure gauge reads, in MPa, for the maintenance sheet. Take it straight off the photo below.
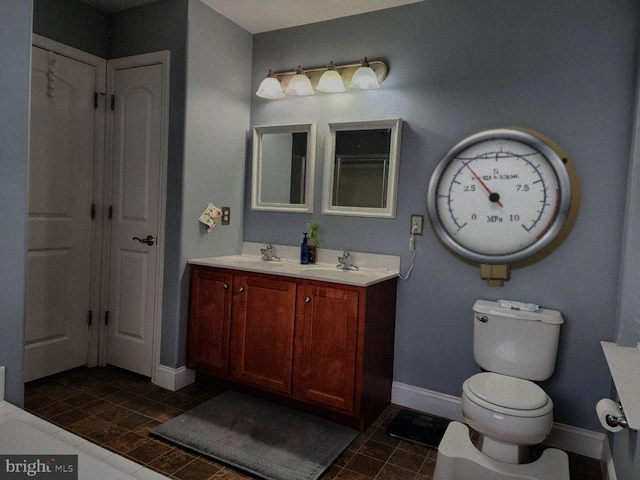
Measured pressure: 3.5 MPa
